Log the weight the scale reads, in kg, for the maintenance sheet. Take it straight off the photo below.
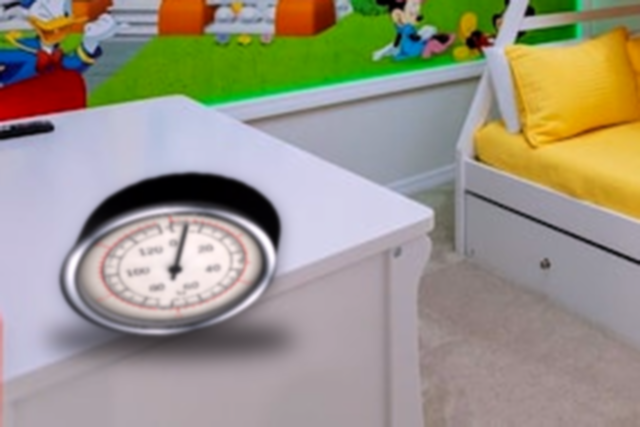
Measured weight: 5 kg
